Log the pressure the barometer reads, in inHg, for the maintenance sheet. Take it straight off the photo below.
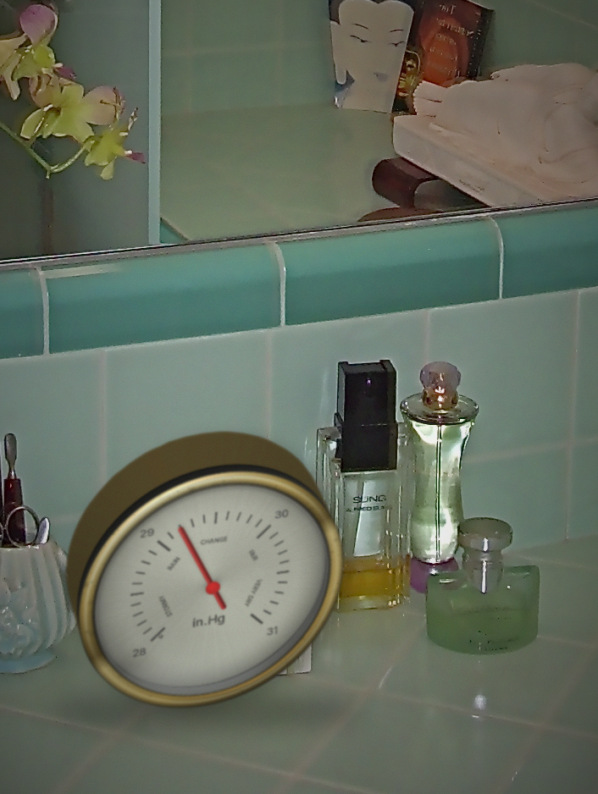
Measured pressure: 29.2 inHg
